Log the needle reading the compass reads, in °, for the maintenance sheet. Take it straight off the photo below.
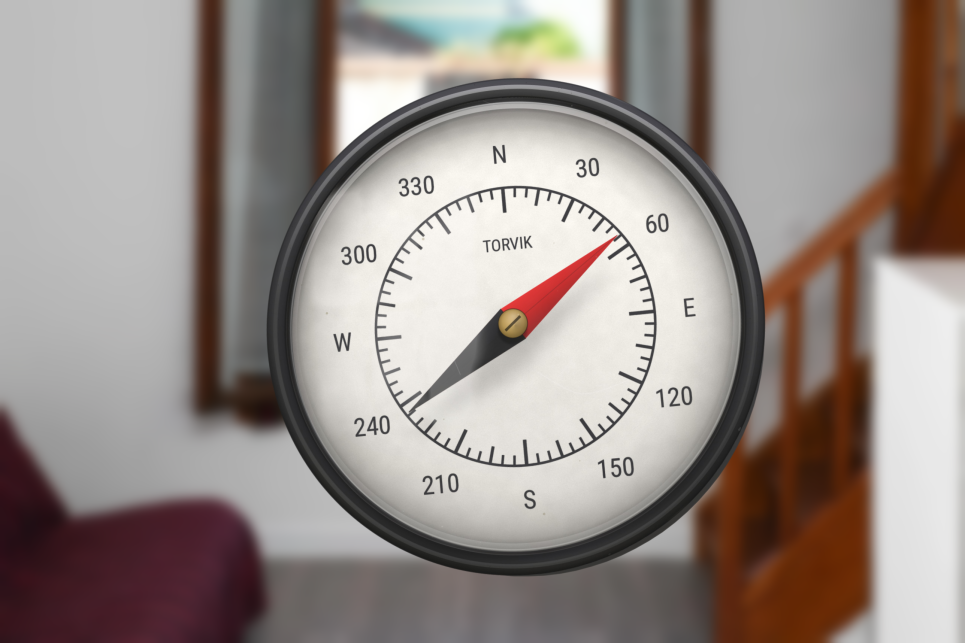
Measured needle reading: 55 °
